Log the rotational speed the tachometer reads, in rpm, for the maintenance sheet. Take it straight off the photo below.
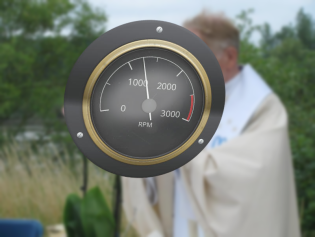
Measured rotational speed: 1250 rpm
